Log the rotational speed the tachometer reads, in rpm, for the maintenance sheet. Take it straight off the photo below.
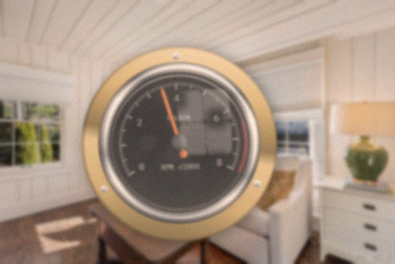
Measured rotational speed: 3500 rpm
